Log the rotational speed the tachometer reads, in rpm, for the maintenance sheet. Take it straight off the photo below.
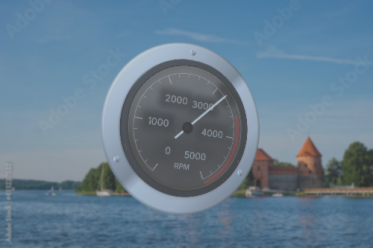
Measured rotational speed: 3200 rpm
